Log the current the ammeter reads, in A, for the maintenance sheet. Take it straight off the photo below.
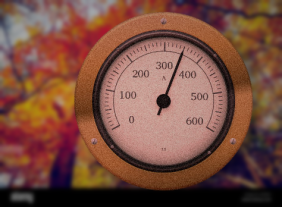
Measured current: 350 A
